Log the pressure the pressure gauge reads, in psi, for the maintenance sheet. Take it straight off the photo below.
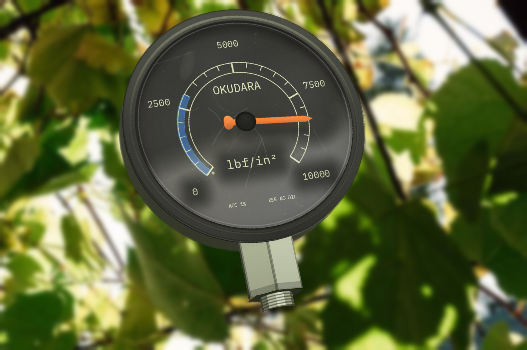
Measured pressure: 8500 psi
